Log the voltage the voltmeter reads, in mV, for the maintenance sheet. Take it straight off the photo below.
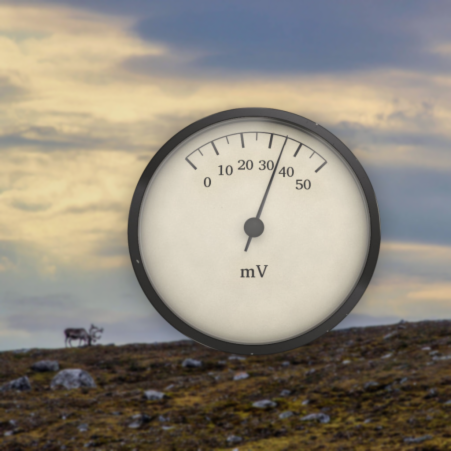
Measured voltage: 35 mV
